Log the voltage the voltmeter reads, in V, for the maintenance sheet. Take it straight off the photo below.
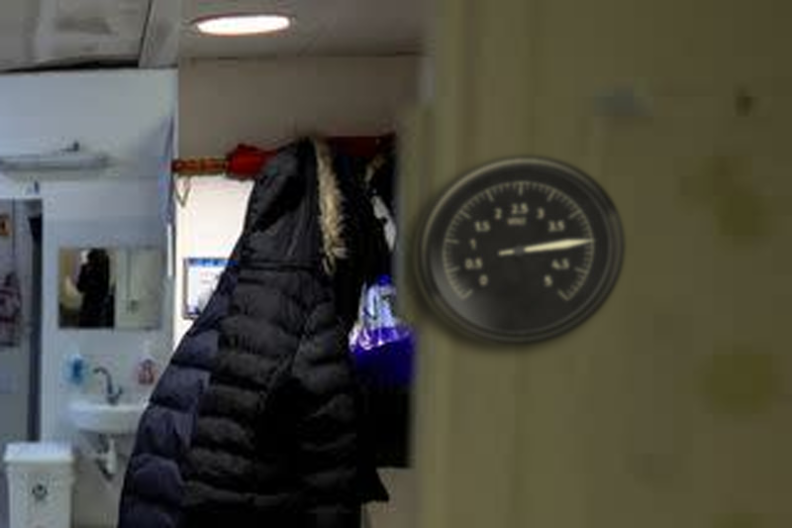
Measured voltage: 4 V
